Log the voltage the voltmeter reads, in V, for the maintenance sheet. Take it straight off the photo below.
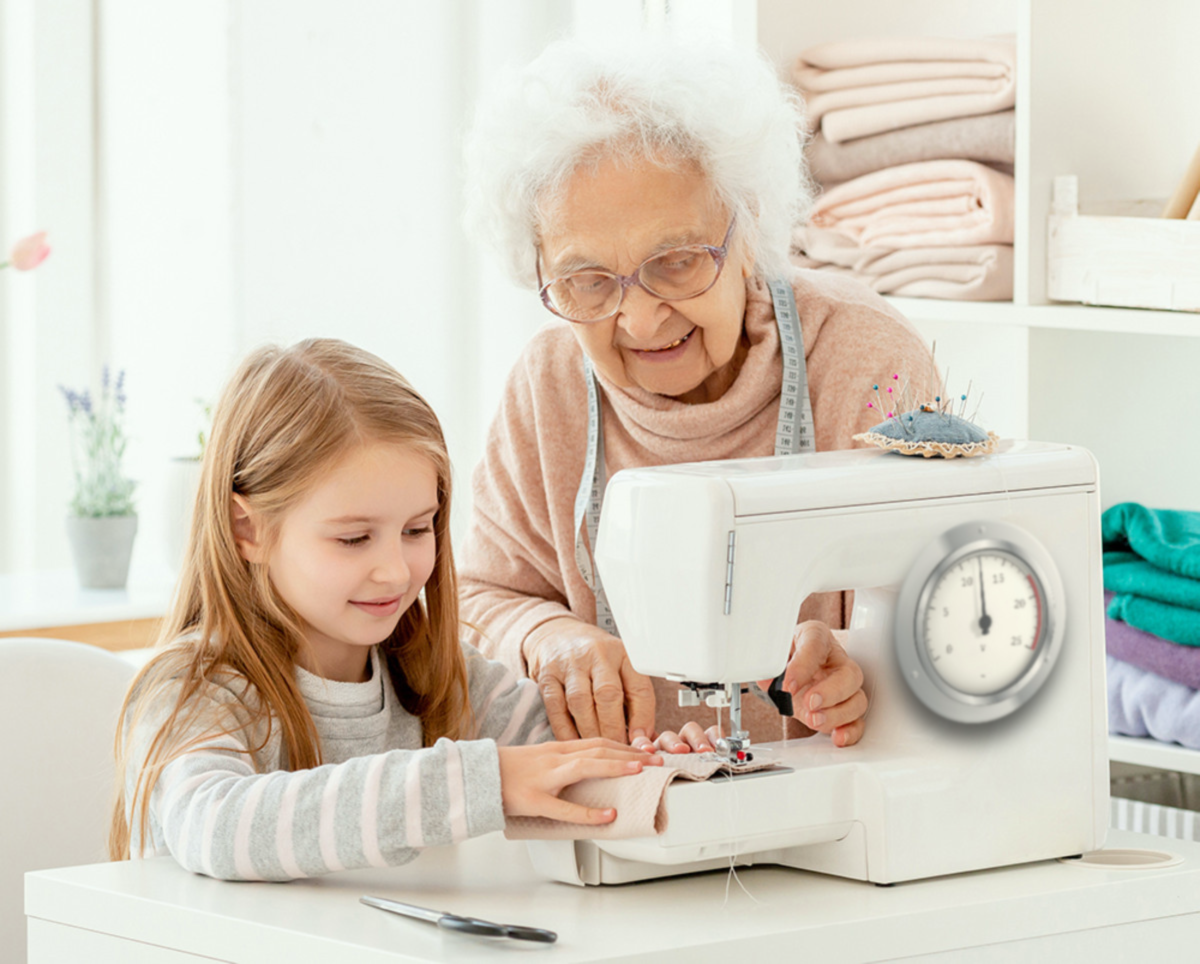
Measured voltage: 12 V
